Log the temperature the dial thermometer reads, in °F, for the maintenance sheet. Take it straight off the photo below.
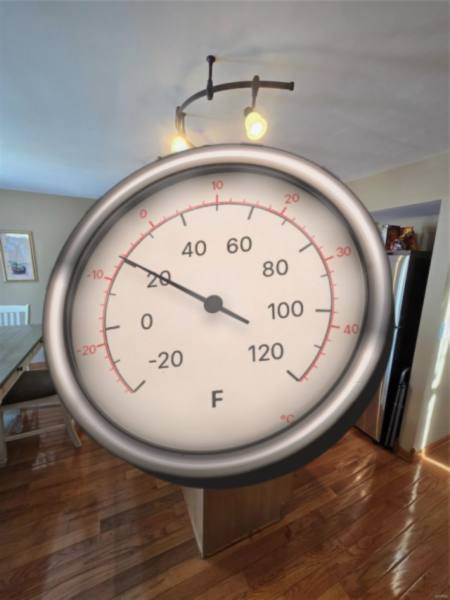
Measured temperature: 20 °F
